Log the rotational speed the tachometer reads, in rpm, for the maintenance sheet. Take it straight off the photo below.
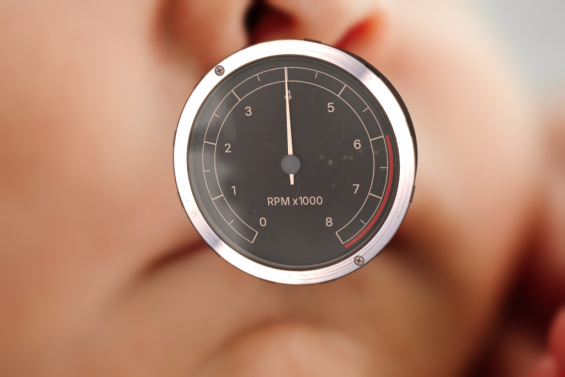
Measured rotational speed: 4000 rpm
